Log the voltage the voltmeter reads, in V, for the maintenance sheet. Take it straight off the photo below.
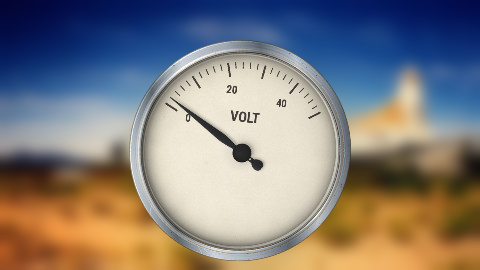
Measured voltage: 2 V
